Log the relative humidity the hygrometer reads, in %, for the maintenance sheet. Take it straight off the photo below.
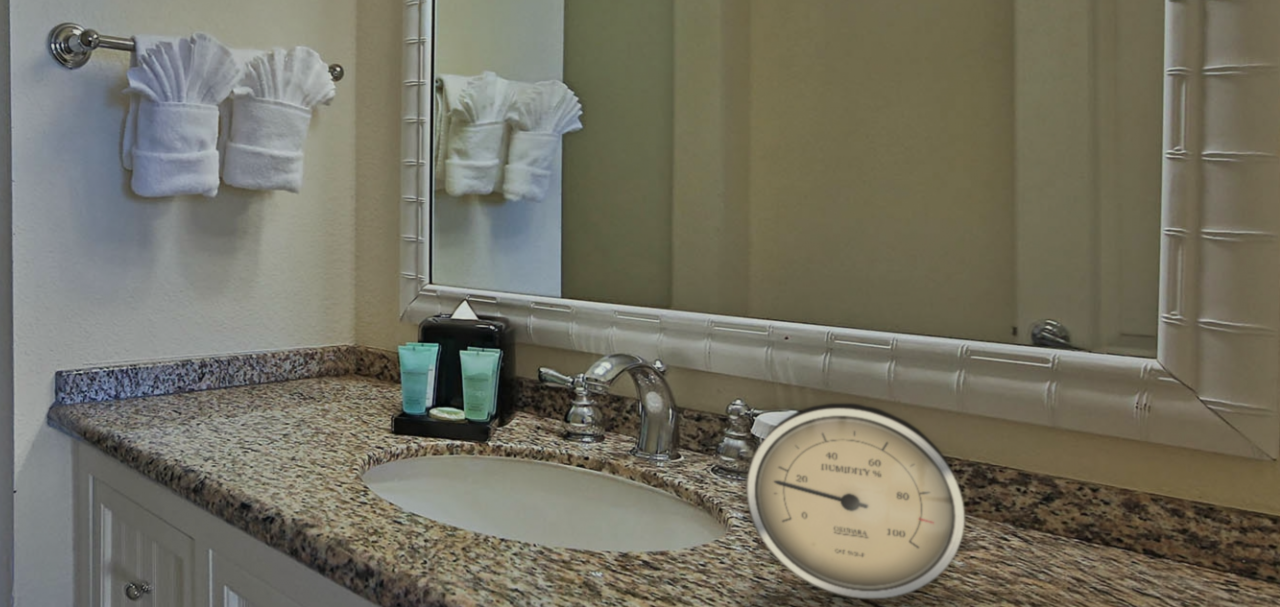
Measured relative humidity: 15 %
